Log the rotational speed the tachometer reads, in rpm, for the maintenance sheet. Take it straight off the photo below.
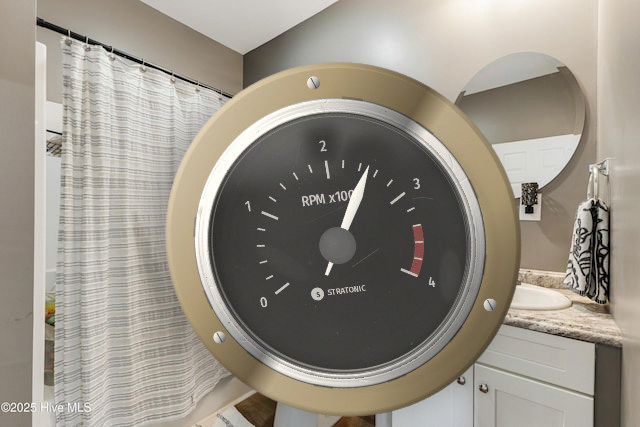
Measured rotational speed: 2500 rpm
